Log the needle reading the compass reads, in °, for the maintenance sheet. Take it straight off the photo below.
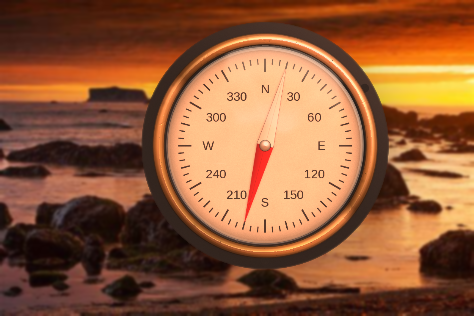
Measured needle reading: 195 °
